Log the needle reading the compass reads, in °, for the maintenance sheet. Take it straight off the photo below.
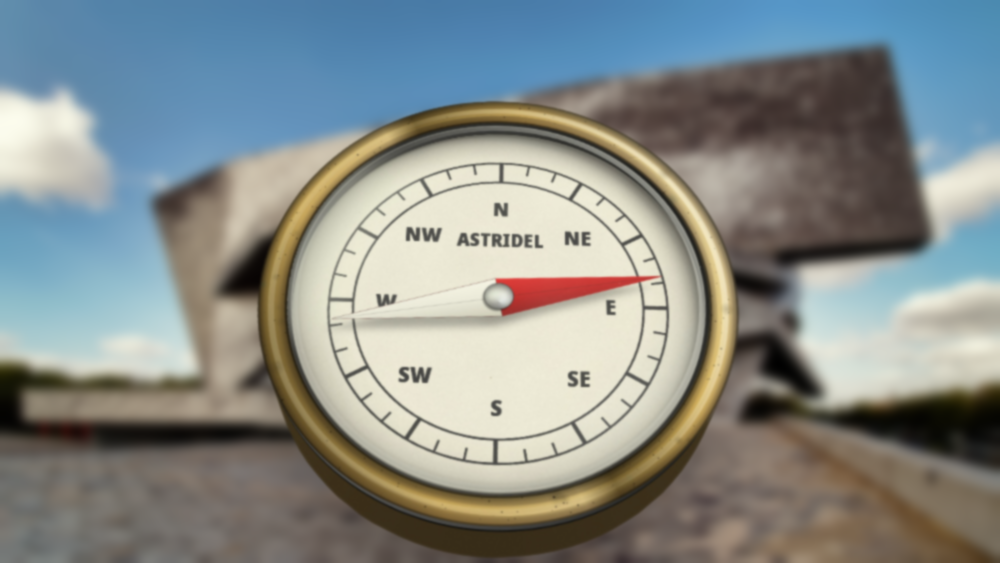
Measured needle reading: 80 °
